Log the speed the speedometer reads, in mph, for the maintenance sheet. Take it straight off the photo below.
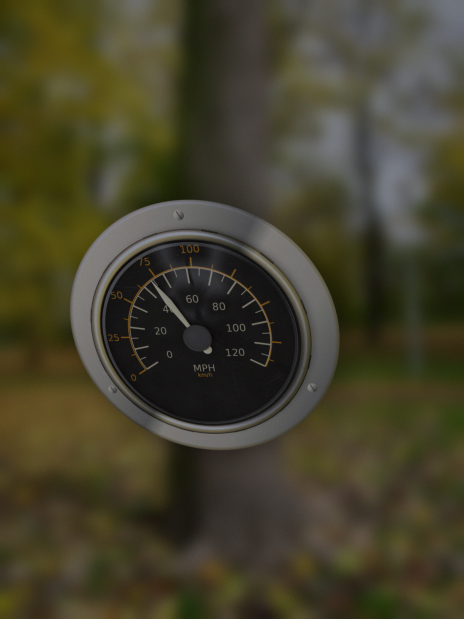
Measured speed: 45 mph
